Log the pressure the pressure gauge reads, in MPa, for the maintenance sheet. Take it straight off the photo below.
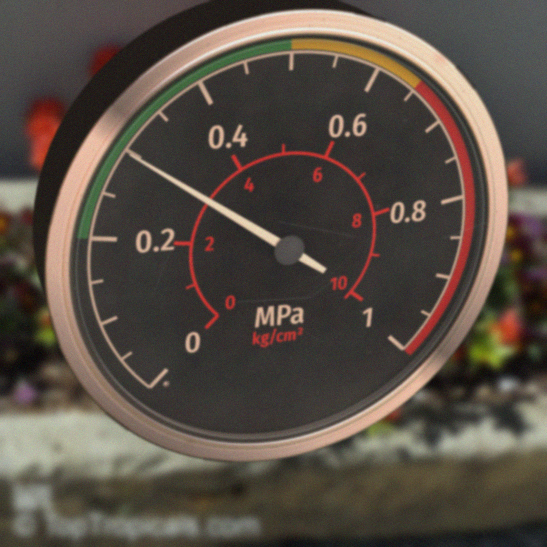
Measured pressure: 0.3 MPa
